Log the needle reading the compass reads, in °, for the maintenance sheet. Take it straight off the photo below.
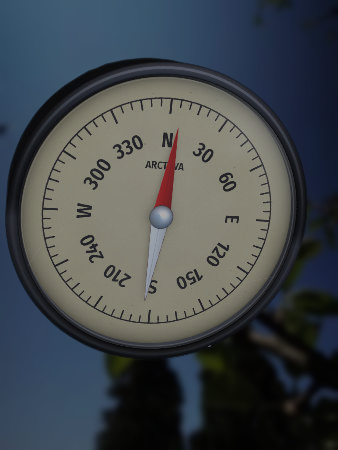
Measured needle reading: 5 °
